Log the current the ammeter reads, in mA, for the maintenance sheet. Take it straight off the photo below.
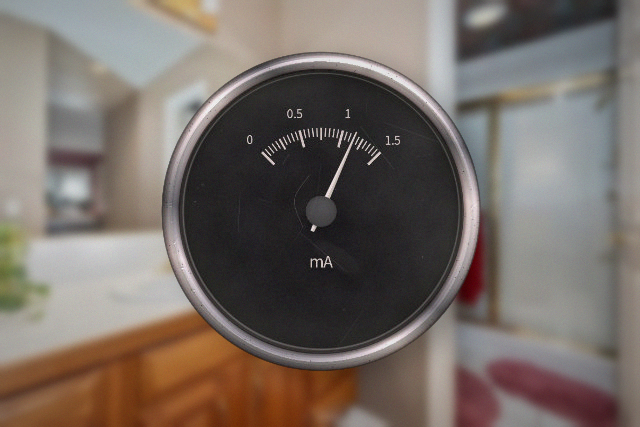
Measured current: 1.15 mA
